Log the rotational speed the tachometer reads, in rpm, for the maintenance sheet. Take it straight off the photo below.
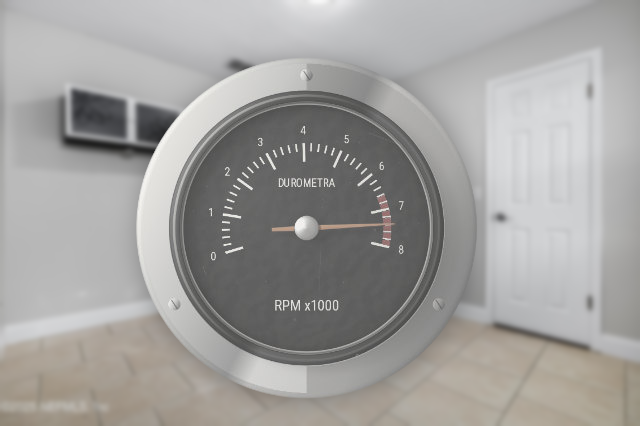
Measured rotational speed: 7400 rpm
